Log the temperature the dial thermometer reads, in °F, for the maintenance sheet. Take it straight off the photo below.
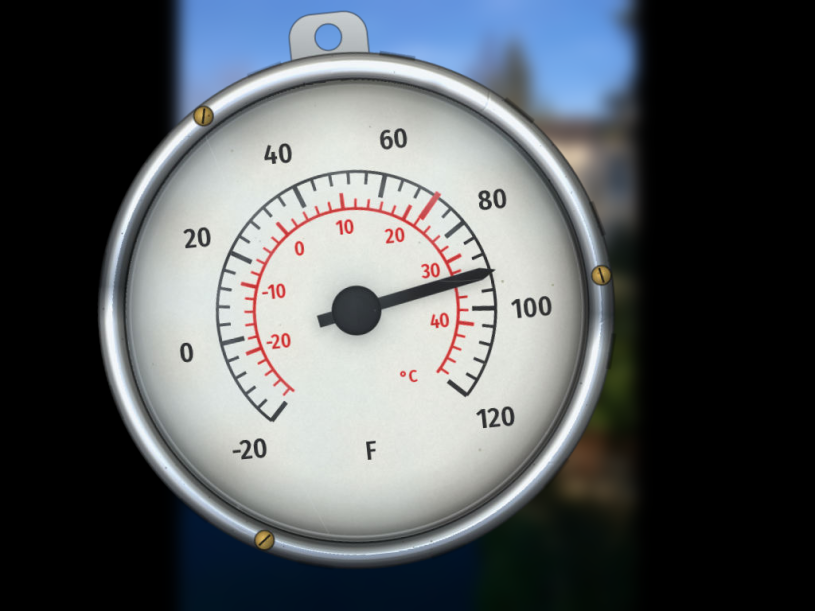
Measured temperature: 92 °F
